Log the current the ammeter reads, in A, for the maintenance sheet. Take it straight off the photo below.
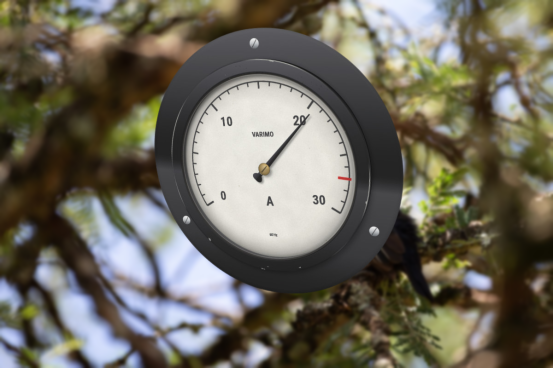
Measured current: 20.5 A
